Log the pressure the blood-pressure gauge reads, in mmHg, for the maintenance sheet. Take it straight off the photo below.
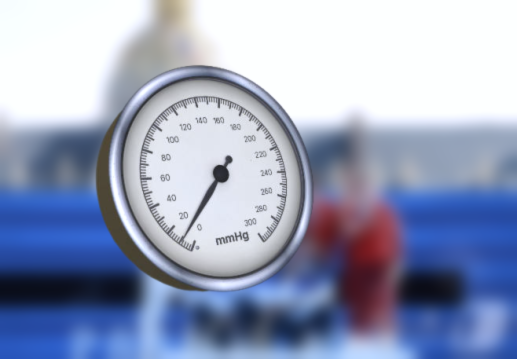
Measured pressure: 10 mmHg
